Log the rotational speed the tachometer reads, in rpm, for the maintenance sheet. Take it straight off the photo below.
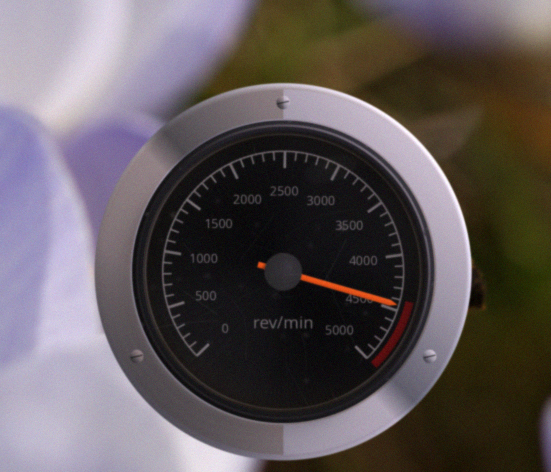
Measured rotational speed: 4450 rpm
